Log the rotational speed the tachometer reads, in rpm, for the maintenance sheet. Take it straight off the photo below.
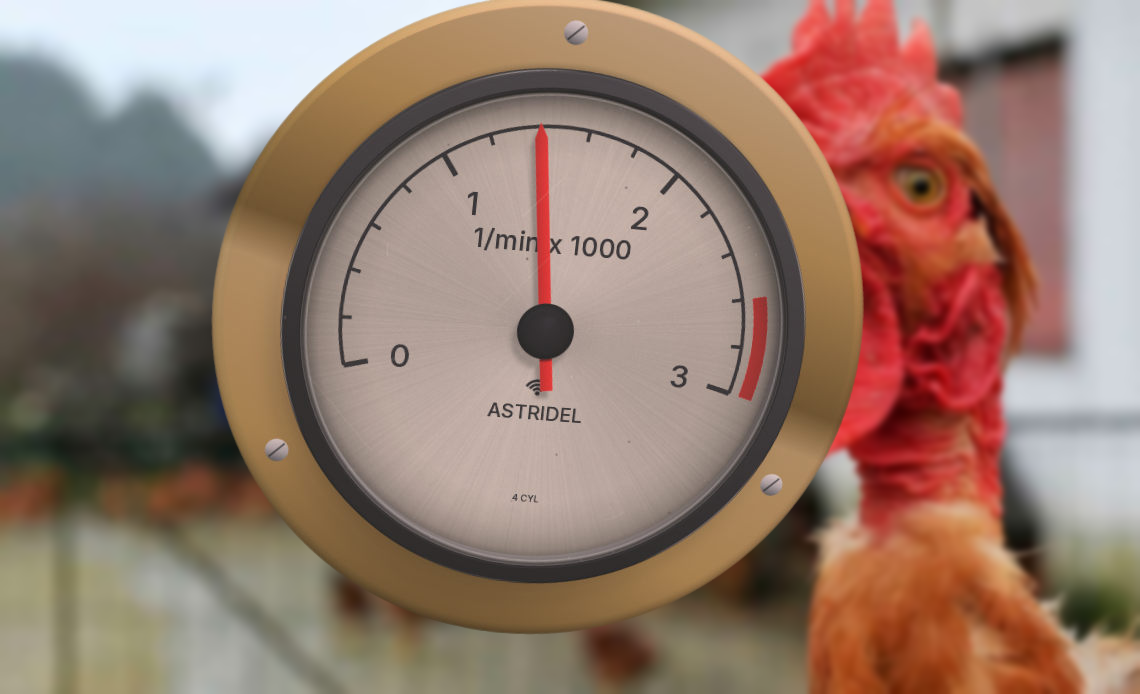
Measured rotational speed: 1400 rpm
